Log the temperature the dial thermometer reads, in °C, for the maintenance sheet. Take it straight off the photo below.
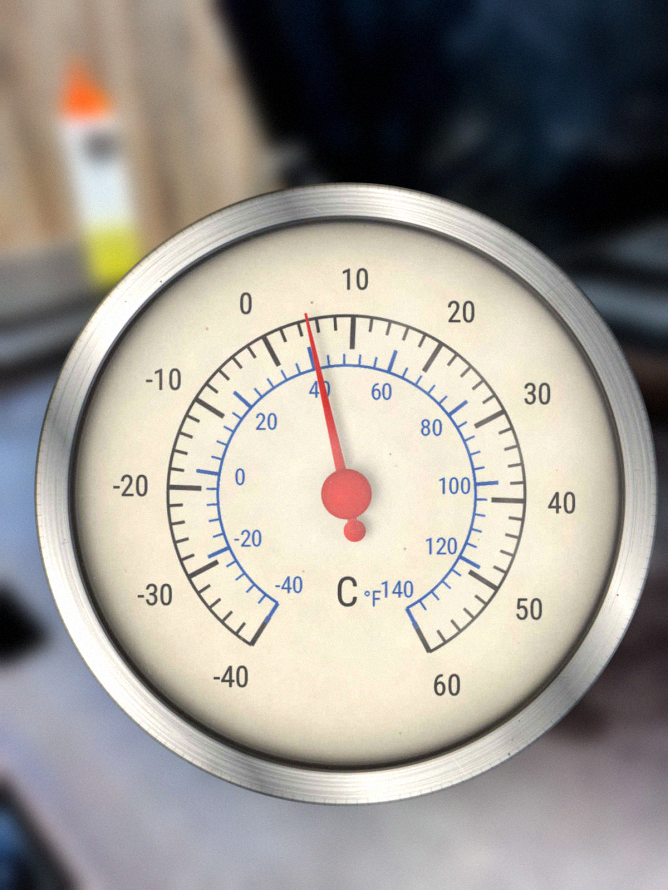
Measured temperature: 5 °C
